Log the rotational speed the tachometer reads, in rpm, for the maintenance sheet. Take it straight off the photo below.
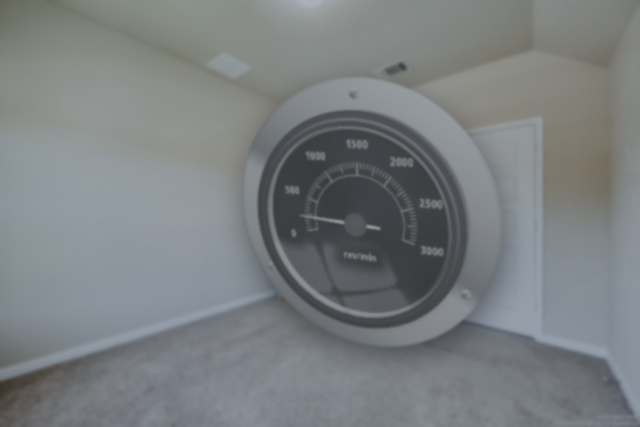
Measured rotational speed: 250 rpm
